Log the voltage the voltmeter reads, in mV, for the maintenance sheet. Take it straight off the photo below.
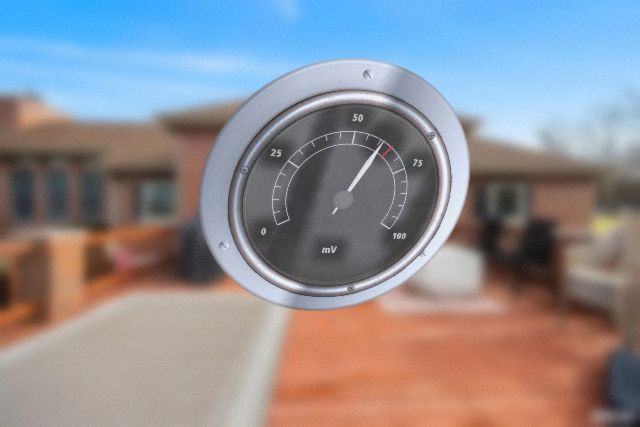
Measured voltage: 60 mV
